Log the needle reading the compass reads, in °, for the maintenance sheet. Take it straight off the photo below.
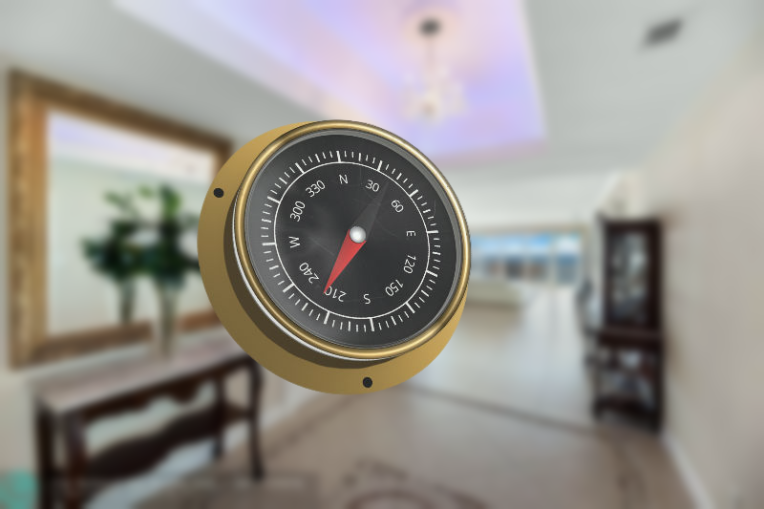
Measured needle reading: 220 °
